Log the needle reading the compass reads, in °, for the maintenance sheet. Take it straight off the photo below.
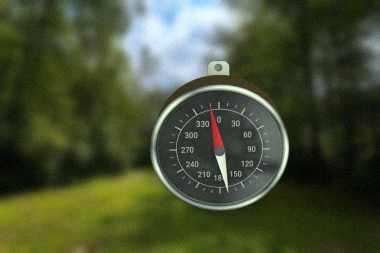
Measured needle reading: 350 °
